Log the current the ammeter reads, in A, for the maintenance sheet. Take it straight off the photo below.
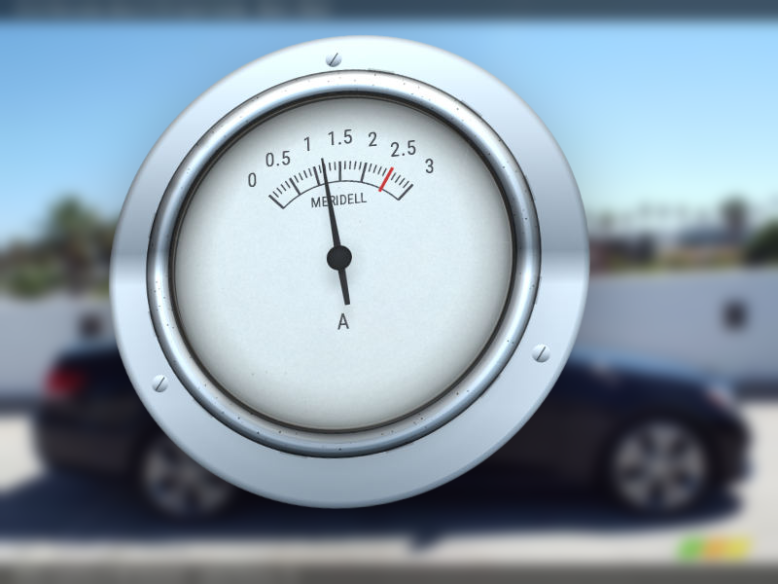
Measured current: 1.2 A
